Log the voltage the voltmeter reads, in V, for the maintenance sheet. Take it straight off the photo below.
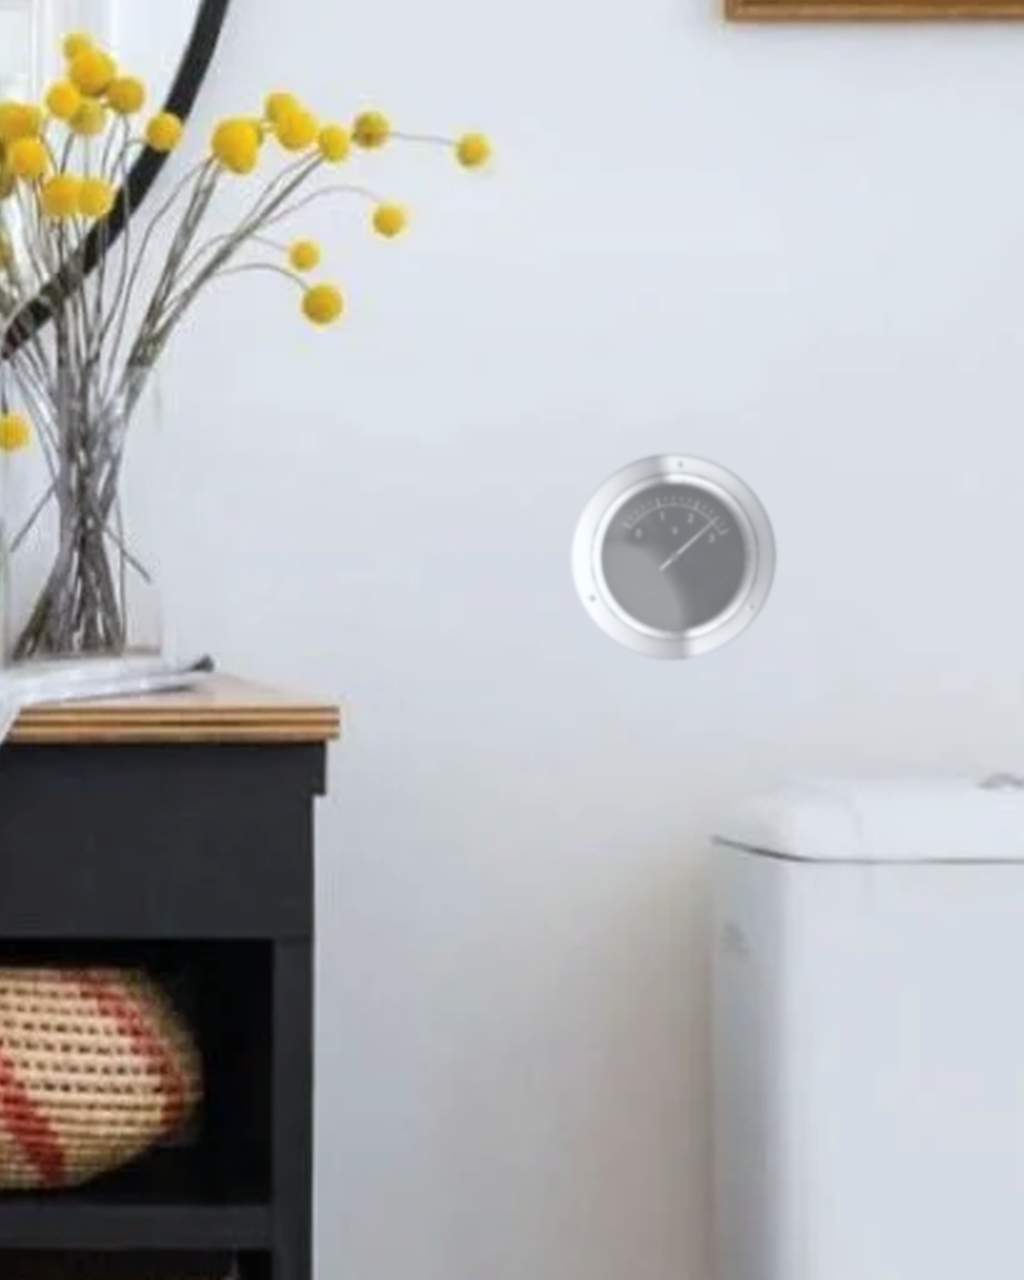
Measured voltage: 2.6 V
